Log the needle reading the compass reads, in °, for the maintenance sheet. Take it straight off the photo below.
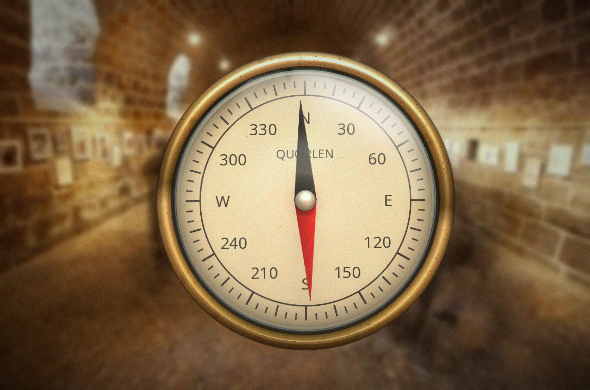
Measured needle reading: 177.5 °
